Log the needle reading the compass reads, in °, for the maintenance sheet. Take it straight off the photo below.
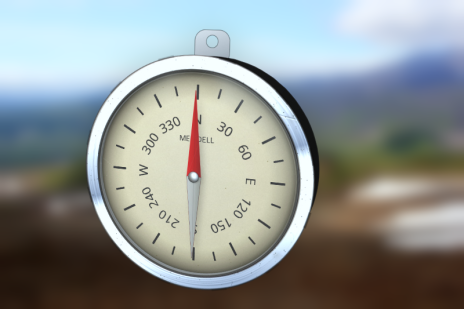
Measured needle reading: 0 °
